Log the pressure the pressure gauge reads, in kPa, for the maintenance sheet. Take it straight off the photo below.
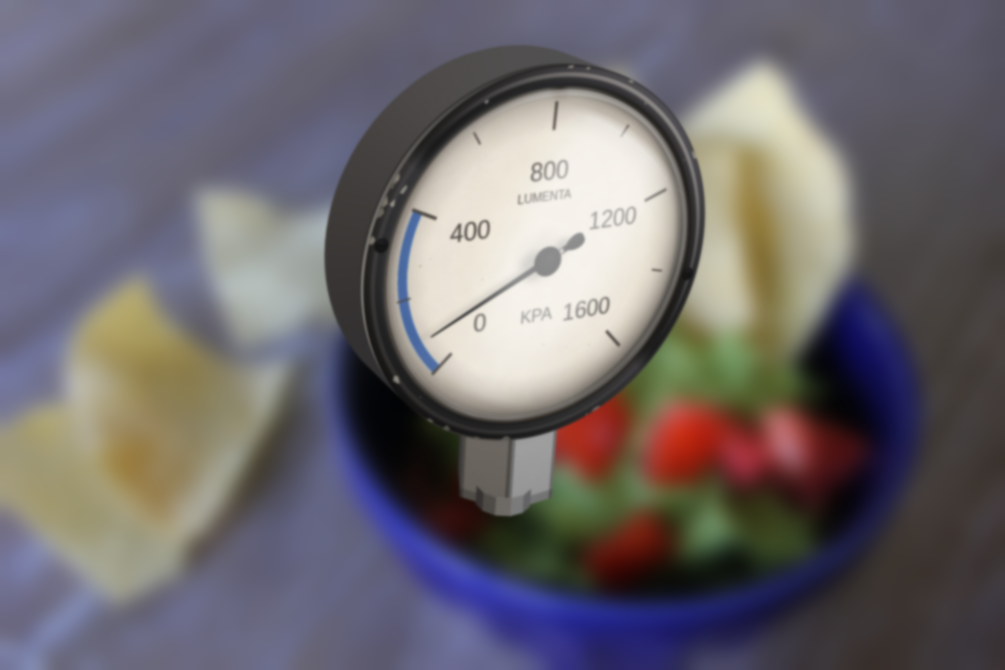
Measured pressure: 100 kPa
